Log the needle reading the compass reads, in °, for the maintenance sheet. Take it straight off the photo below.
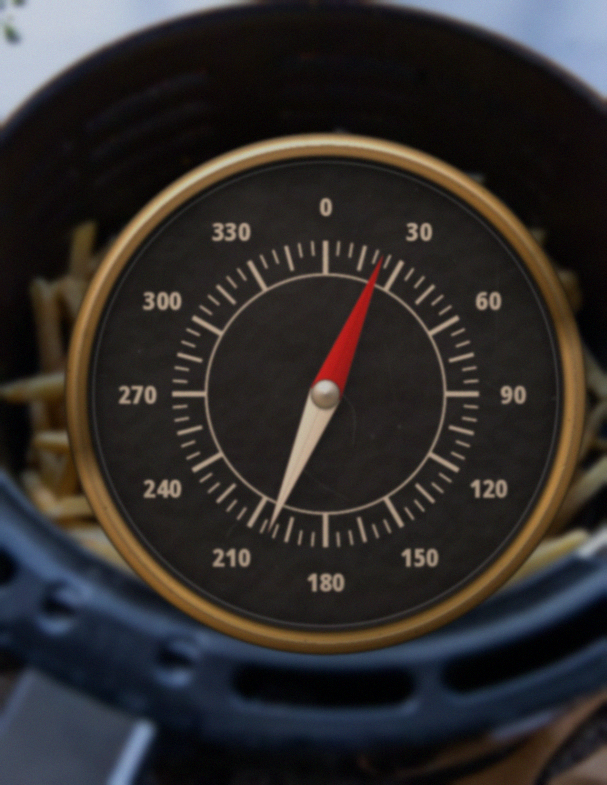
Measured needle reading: 22.5 °
